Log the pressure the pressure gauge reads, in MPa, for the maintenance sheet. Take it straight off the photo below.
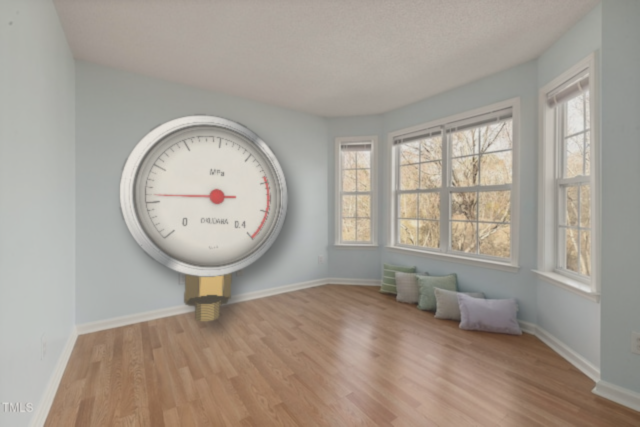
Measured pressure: 0.06 MPa
